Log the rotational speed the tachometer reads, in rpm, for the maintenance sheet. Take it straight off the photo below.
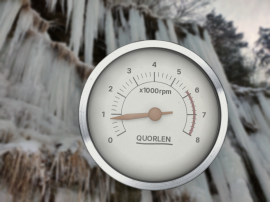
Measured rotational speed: 800 rpm
